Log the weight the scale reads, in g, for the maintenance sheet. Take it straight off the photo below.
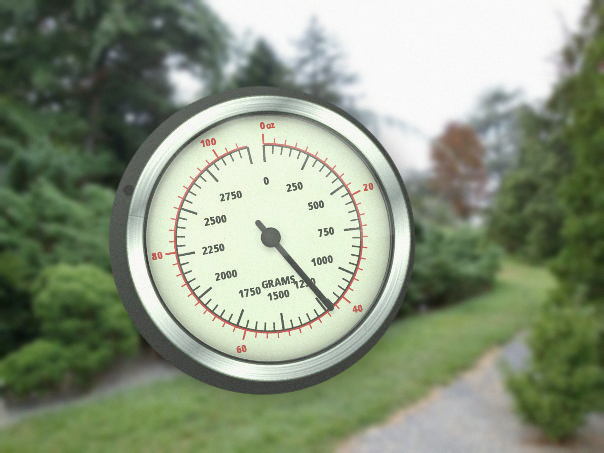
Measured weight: 1225 g
